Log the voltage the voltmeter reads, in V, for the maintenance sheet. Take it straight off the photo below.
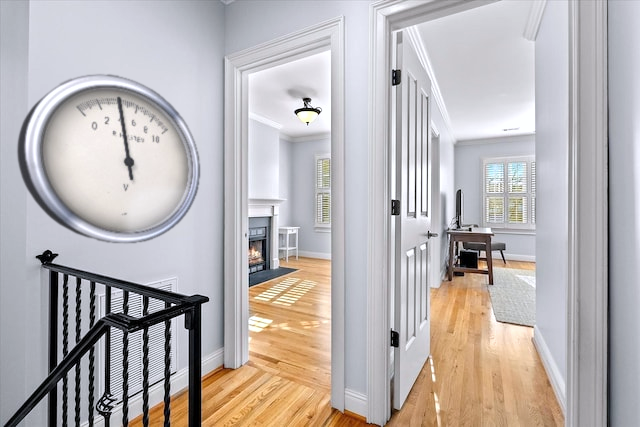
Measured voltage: 4 V
